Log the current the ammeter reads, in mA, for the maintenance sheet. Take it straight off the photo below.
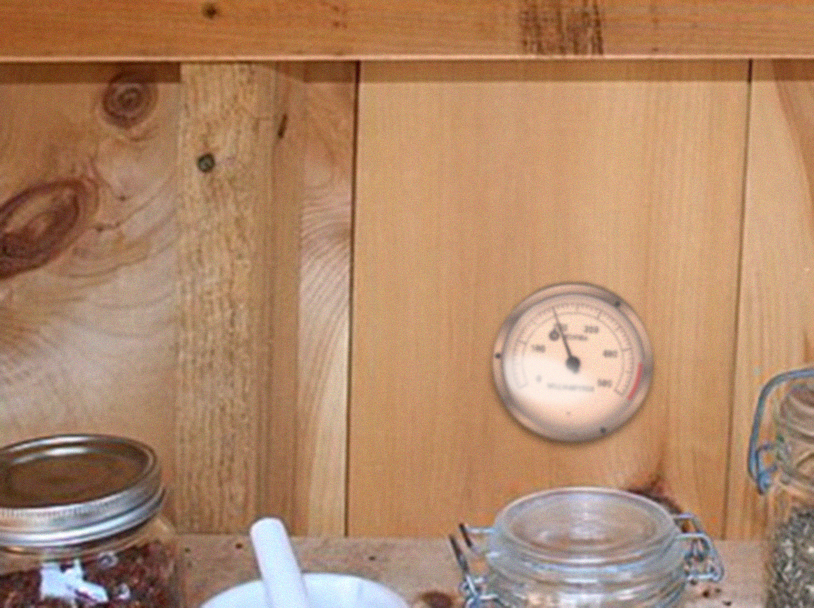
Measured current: 200 mA
